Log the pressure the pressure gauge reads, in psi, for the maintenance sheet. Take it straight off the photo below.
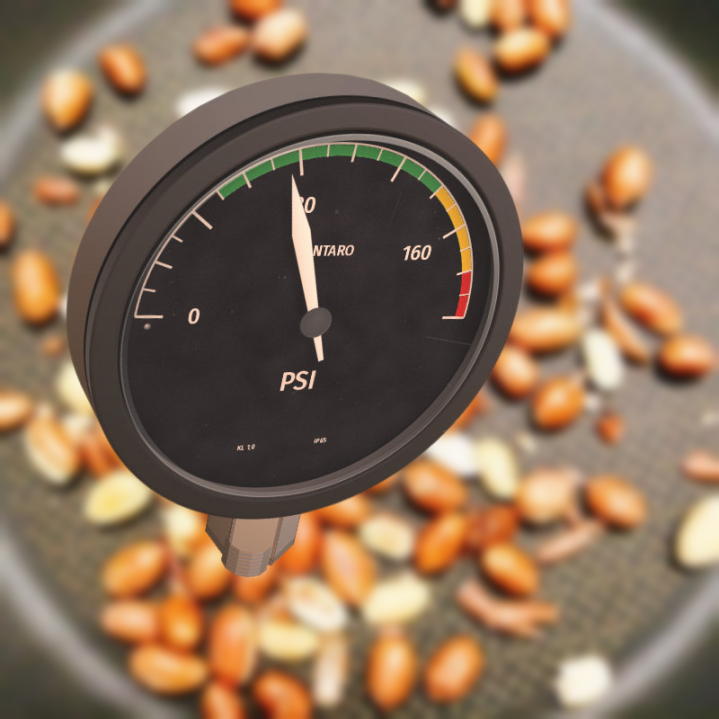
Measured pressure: 75 psi
